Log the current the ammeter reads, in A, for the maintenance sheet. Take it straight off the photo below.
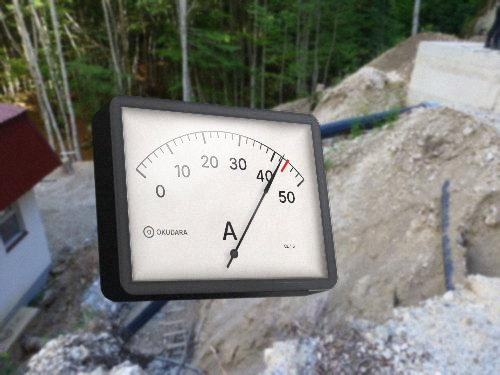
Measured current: 42 A
